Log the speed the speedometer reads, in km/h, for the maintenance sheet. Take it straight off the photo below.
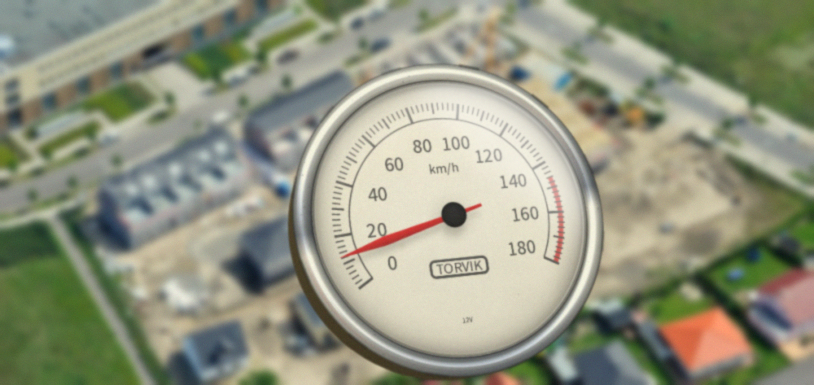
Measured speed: 12 km/h
